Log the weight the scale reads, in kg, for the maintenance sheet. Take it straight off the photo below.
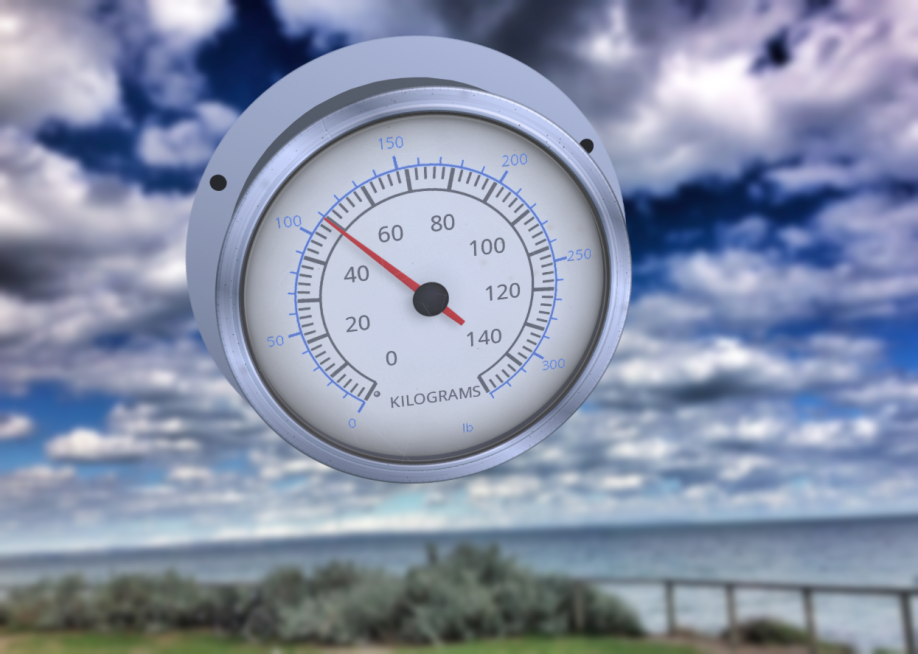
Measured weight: 50 kg
